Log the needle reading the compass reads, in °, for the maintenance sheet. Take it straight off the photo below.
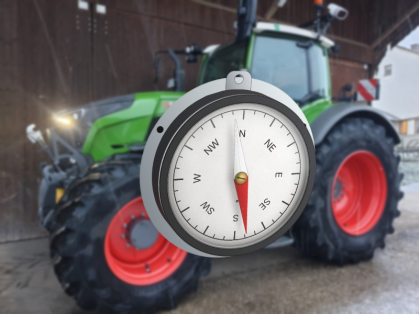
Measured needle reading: 170 °
